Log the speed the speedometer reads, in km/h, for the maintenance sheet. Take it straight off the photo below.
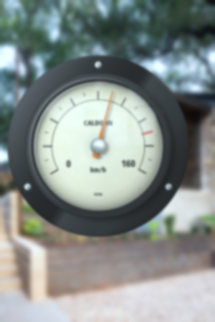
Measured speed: 90 km/h
